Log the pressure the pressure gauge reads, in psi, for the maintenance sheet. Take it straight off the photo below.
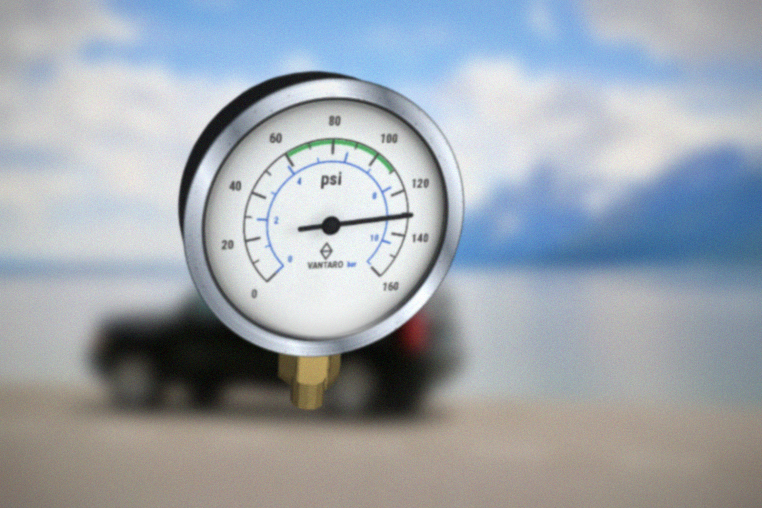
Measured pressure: 130 psi
